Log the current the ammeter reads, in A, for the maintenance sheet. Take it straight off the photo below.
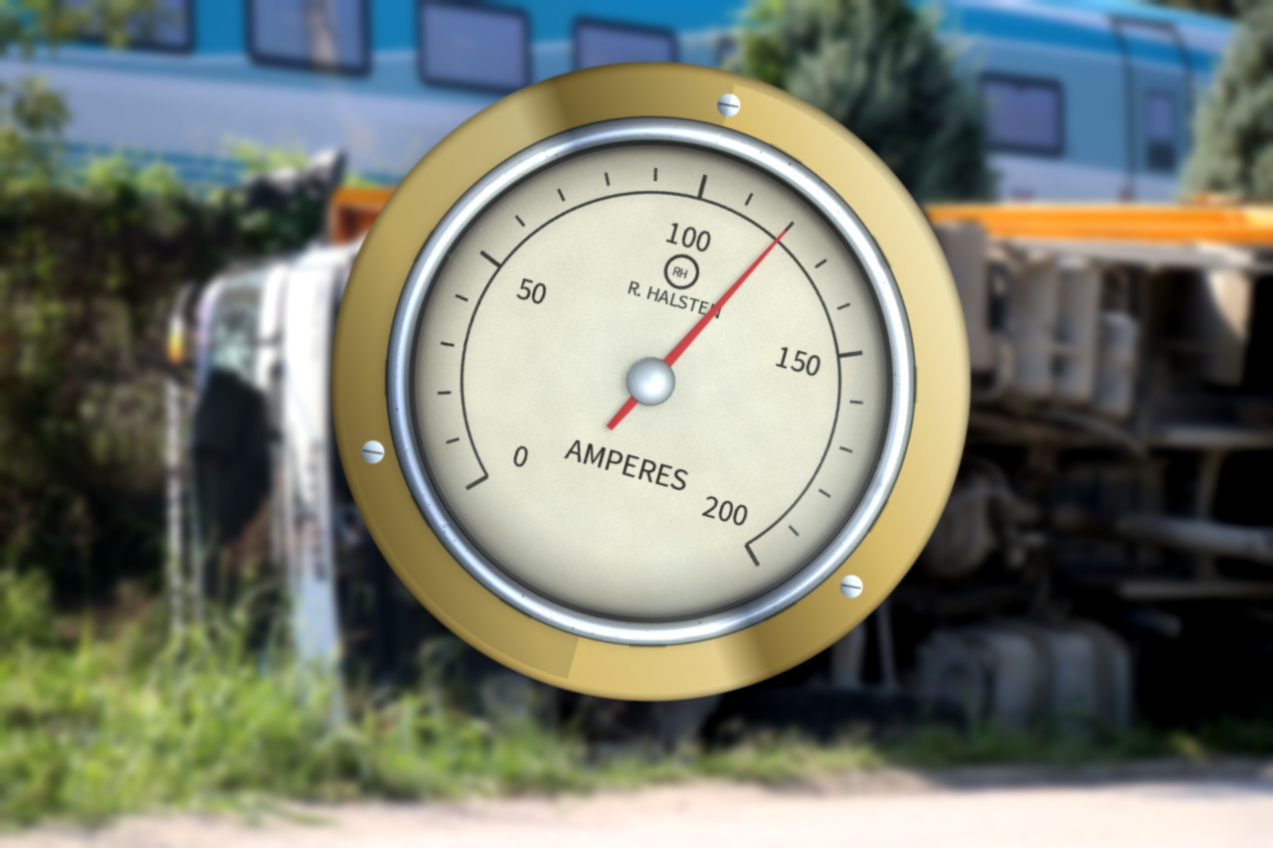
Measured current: 120 A
